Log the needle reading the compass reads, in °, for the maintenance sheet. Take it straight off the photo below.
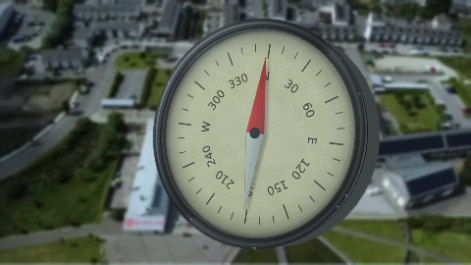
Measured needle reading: 0 °
